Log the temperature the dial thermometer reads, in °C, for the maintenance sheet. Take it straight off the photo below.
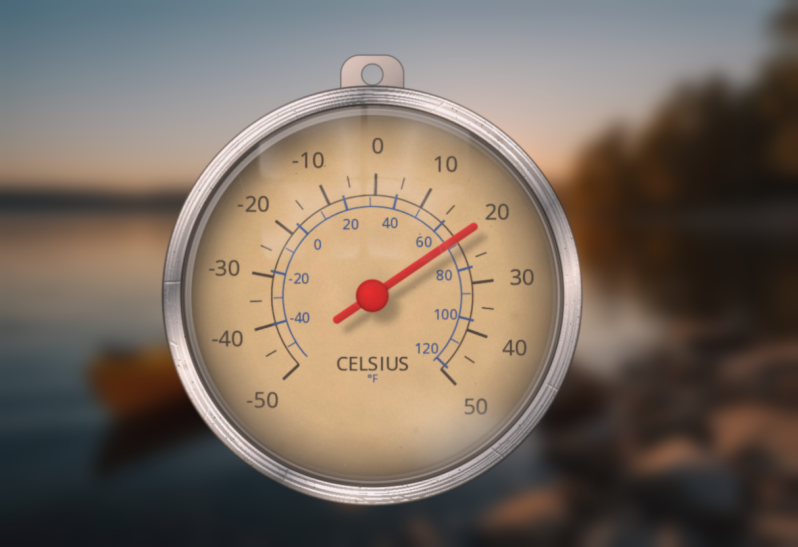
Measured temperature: 20 °C
